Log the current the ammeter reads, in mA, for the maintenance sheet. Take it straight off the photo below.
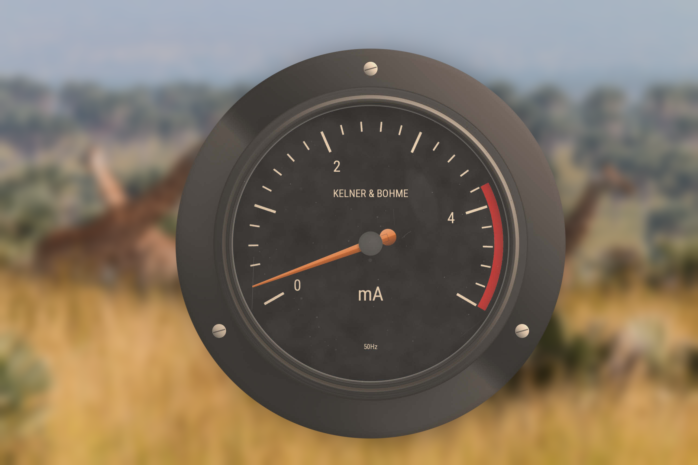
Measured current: 0.2 mA
